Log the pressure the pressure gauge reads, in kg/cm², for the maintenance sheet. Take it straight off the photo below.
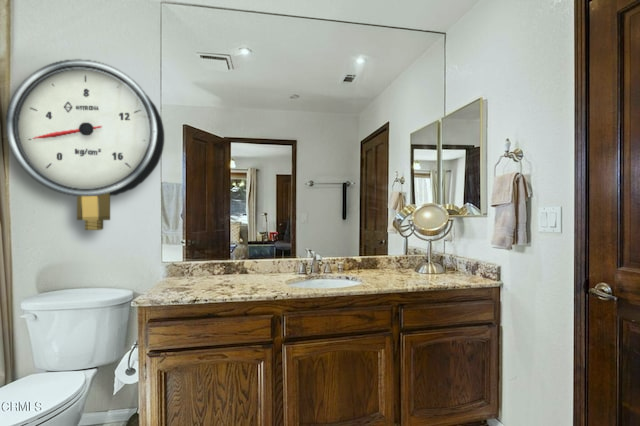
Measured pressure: 2 kg/cm²
